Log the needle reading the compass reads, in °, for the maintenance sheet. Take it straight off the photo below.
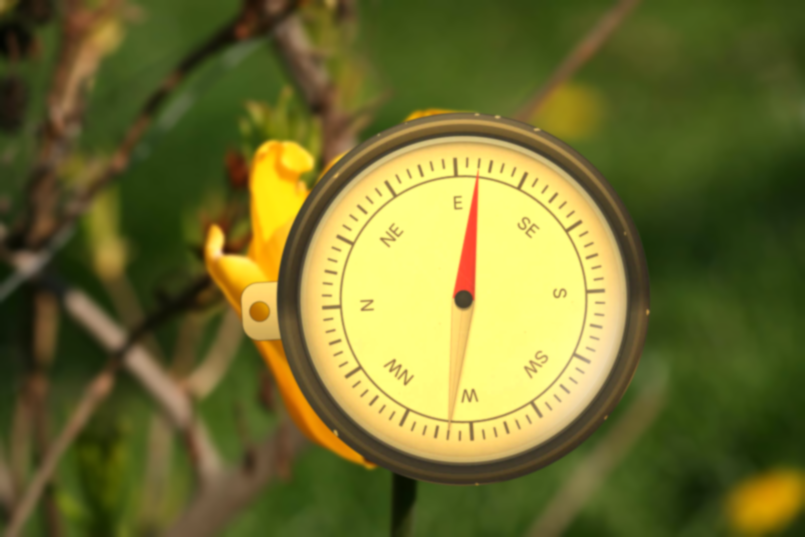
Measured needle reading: 100 °
